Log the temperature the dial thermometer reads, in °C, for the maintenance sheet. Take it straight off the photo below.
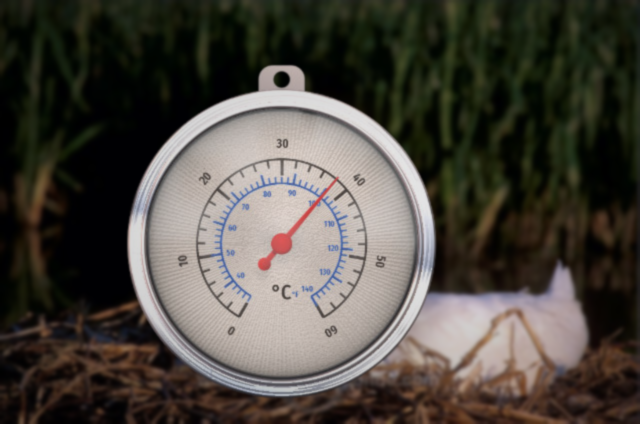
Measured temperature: 38 °C
